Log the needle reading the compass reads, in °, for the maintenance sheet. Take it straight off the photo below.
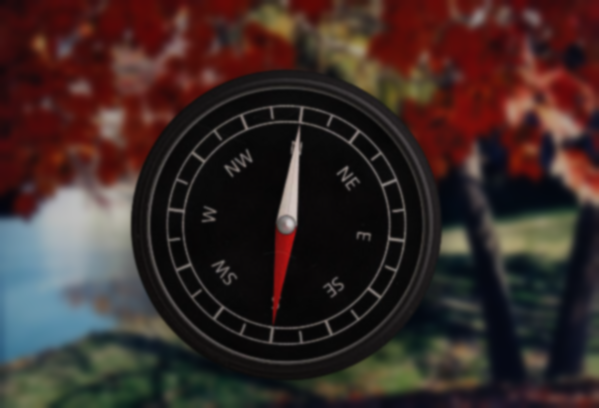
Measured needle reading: 180 °
